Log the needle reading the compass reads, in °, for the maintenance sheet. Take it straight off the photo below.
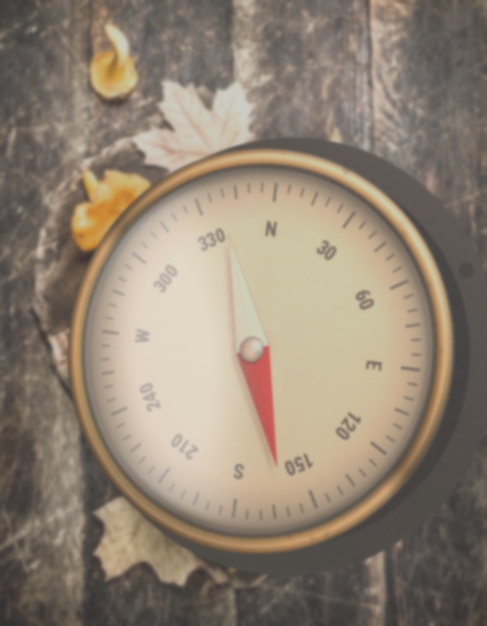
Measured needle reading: 160 °
